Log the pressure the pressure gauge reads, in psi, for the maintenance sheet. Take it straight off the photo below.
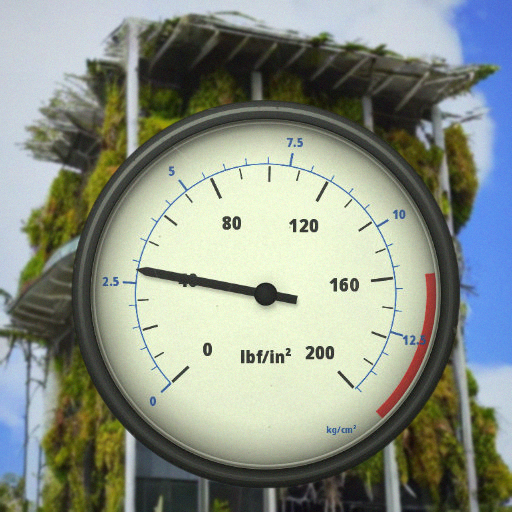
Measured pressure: 40 psi
